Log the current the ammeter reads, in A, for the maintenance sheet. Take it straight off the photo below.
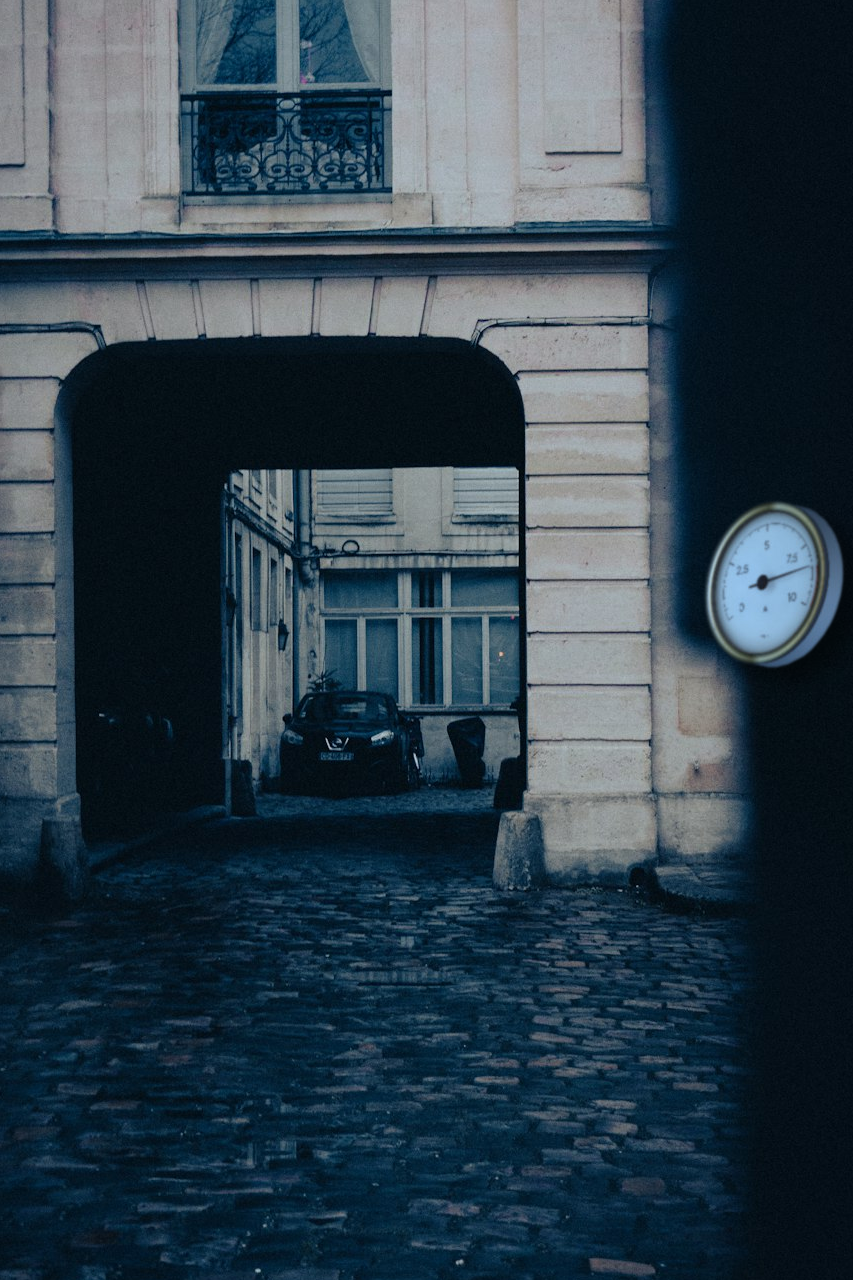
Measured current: 8.5 A
